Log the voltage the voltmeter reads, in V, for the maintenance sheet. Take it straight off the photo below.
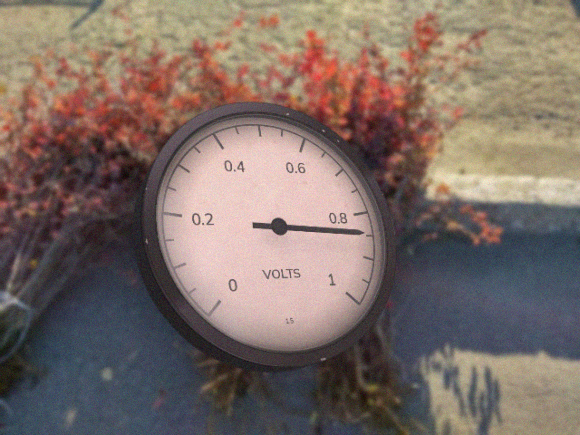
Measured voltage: 0.85 V
